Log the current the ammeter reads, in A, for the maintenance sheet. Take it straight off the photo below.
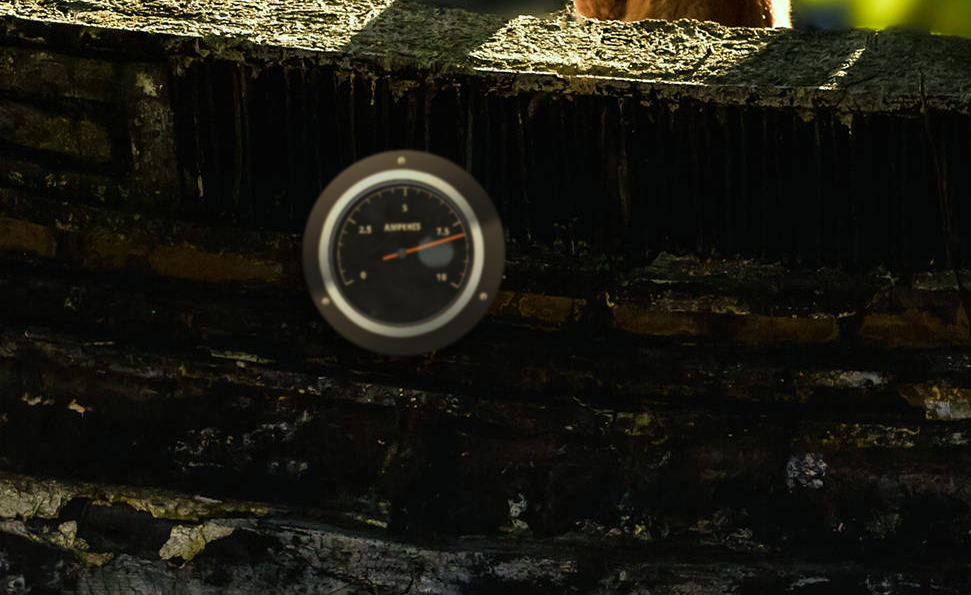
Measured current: 8 A
